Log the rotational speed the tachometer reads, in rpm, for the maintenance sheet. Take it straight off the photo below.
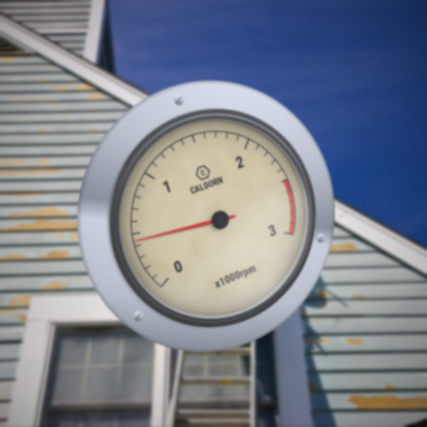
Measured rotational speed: 450 rpm
